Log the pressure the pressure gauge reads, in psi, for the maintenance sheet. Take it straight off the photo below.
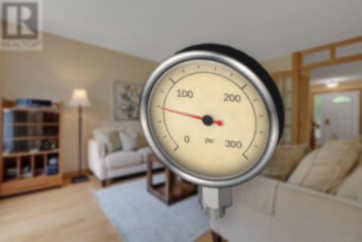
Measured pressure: 60 psi
